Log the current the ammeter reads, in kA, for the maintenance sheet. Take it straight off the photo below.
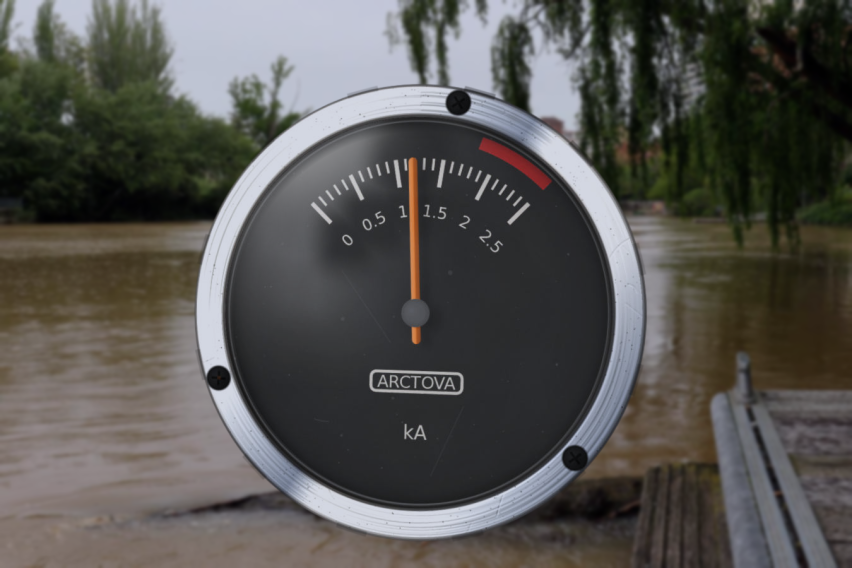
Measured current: 1.2 kA
